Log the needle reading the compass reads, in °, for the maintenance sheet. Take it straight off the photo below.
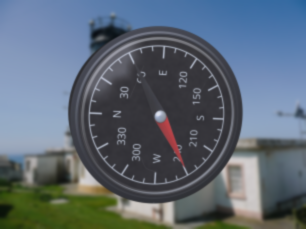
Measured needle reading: 240 °
